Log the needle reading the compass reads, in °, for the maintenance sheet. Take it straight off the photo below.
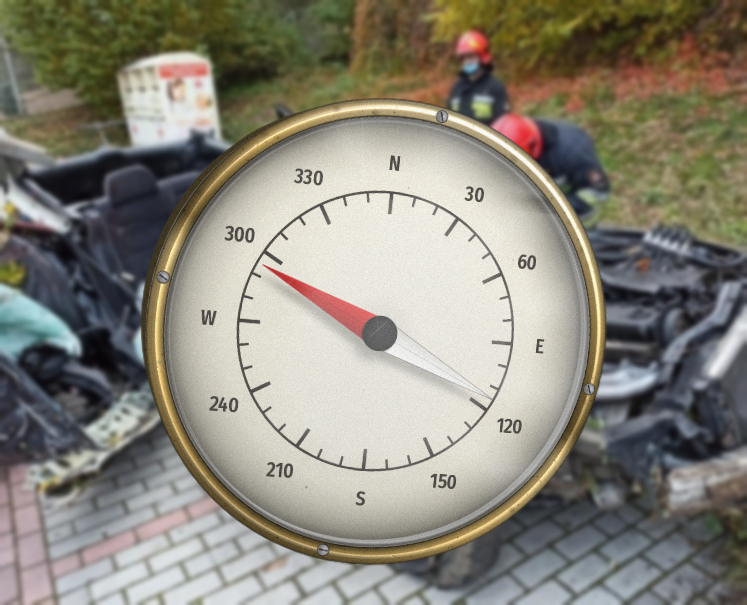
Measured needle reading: 295 °
